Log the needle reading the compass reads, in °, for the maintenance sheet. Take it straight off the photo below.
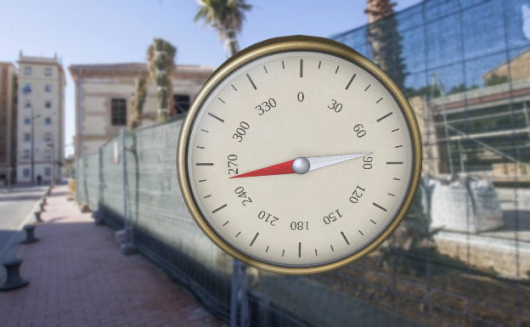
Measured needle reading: 260 °
